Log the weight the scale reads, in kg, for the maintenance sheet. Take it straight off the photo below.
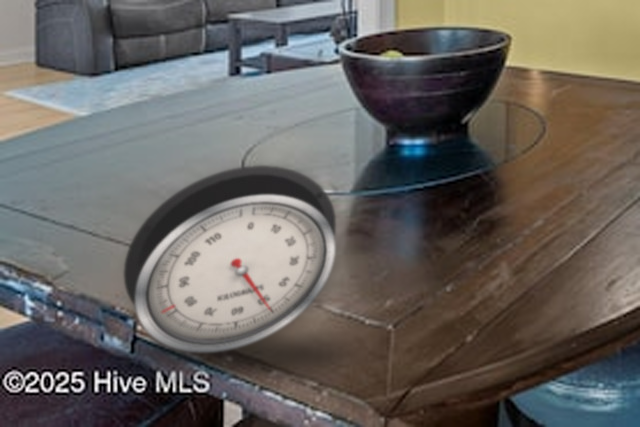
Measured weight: 50 kg
